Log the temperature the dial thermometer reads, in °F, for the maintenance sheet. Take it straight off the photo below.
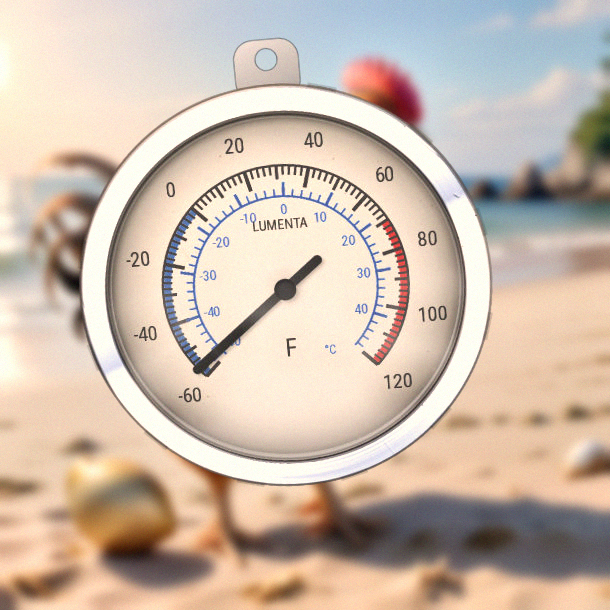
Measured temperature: -56 °F
